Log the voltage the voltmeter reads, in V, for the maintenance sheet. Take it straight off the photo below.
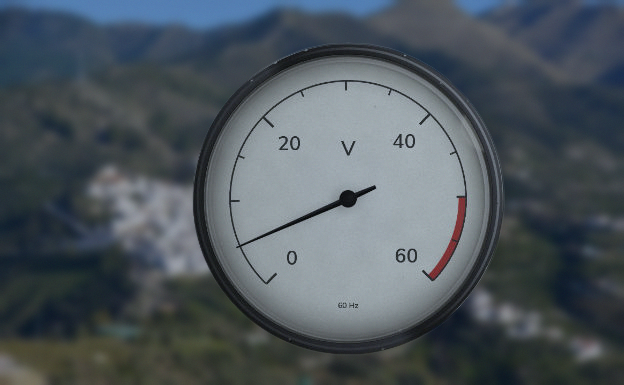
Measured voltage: 5 V
